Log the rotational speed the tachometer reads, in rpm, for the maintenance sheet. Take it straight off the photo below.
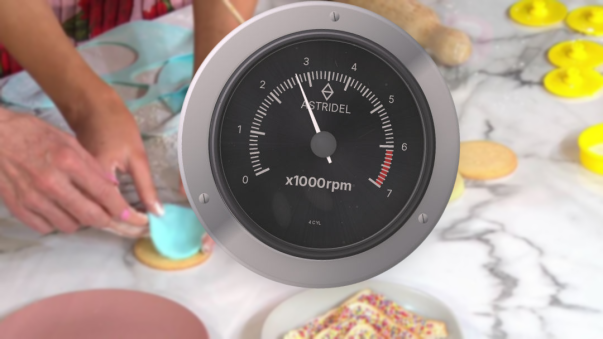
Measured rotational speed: 2700 rpm
